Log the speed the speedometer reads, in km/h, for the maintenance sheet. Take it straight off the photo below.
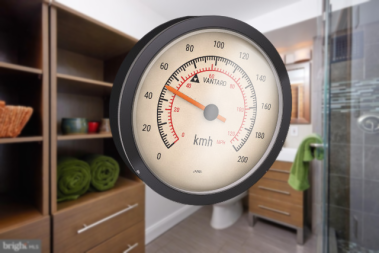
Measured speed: 50 km/h
